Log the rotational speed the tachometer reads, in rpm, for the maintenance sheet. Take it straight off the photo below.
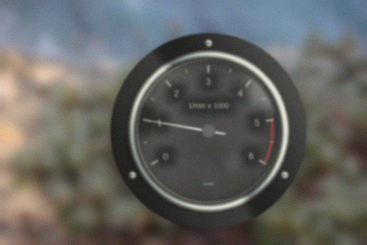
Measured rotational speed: 1000 rpm
